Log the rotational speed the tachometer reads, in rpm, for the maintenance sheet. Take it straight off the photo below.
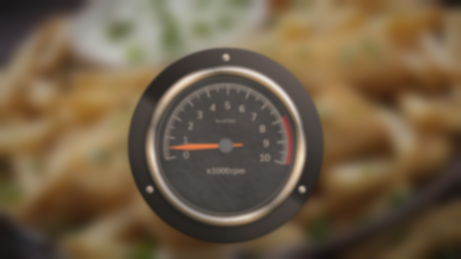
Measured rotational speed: 500 rpm
